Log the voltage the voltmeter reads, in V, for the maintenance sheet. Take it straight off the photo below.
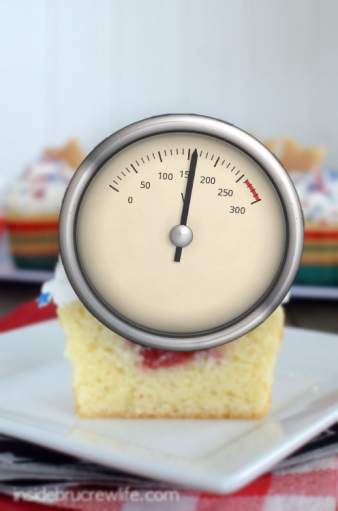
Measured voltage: 160 V
